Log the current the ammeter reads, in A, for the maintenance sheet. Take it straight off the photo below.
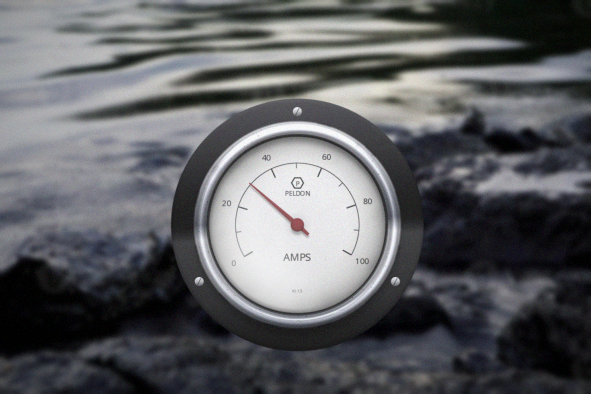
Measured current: 30 A
